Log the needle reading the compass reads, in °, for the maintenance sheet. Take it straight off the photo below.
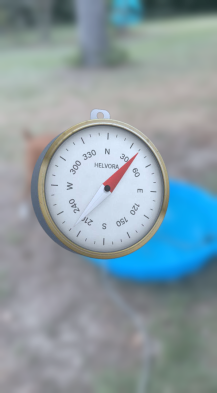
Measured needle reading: 40 °
